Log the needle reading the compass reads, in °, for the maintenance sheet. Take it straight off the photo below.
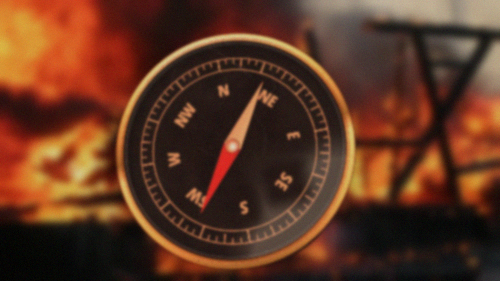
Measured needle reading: 215 °
